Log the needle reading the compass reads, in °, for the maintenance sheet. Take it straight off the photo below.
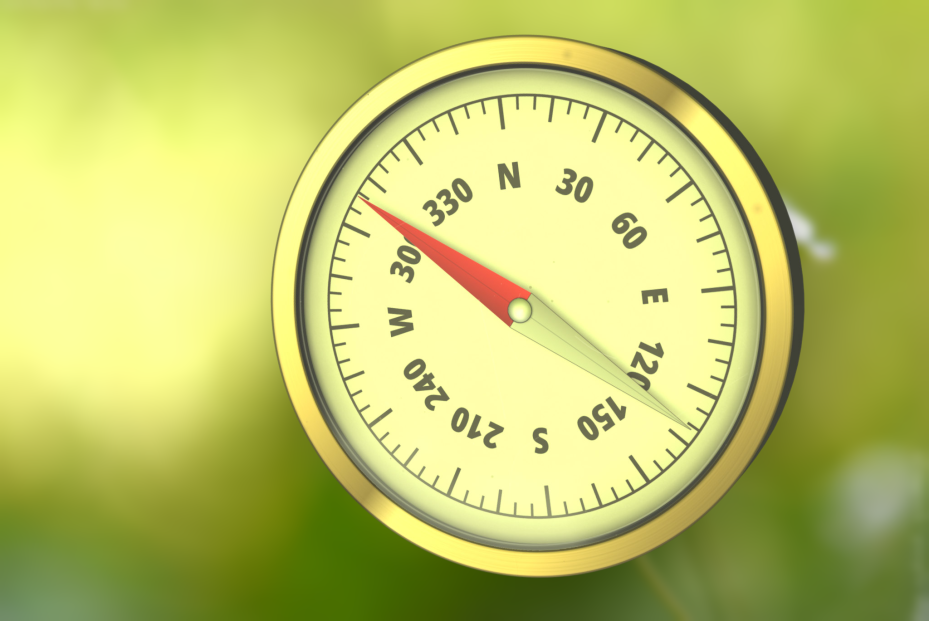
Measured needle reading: 310 °
